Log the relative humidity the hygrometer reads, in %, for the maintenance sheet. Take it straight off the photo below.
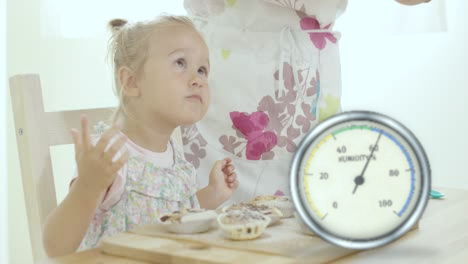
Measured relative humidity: 60 %
